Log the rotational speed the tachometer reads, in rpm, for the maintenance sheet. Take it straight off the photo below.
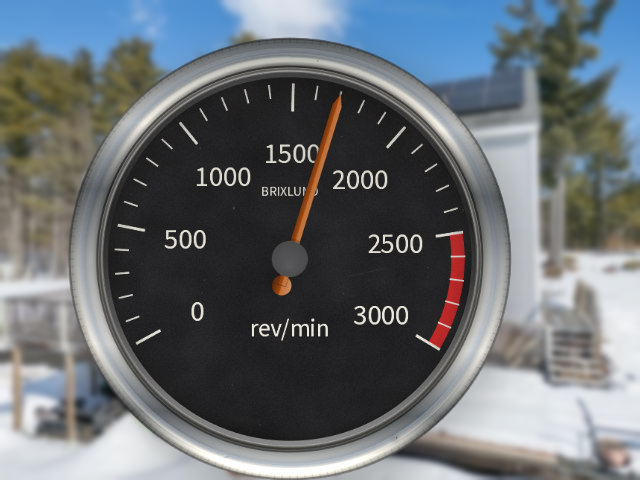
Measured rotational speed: 1700 rpm
